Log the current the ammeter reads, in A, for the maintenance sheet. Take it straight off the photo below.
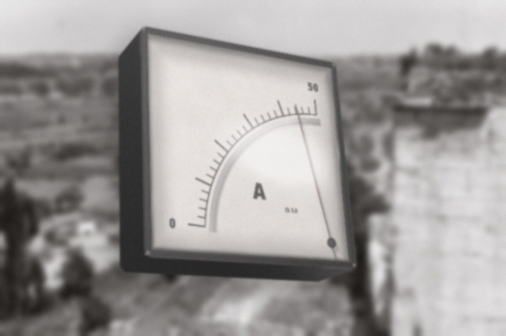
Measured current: 44 A
